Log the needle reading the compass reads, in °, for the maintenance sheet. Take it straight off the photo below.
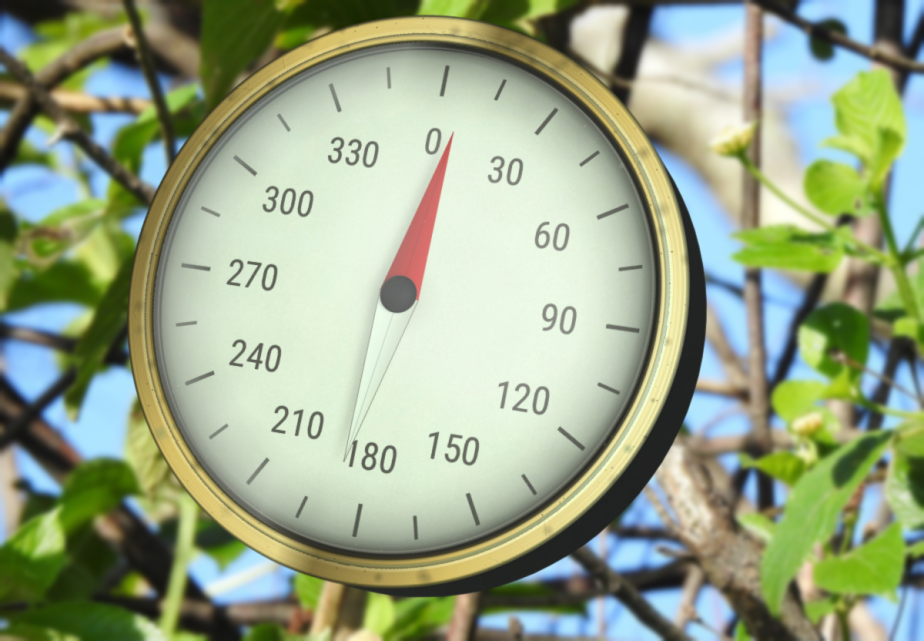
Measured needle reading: 7.5 °
